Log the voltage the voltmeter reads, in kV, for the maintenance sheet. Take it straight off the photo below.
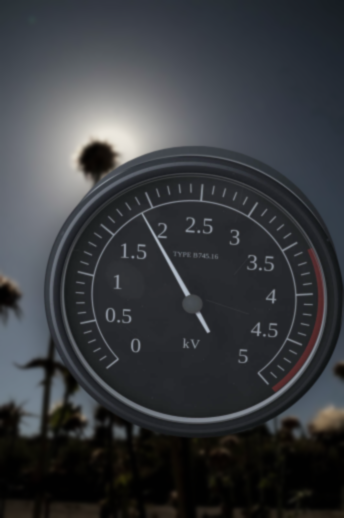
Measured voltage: 1.9 kV
